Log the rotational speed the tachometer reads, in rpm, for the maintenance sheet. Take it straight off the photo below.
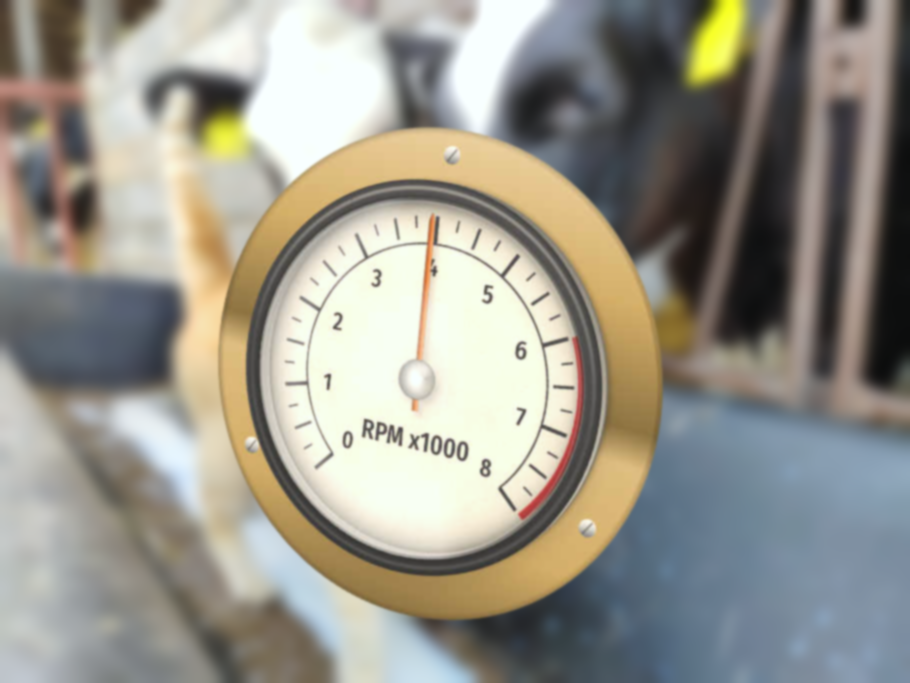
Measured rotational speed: 4000 rpm
